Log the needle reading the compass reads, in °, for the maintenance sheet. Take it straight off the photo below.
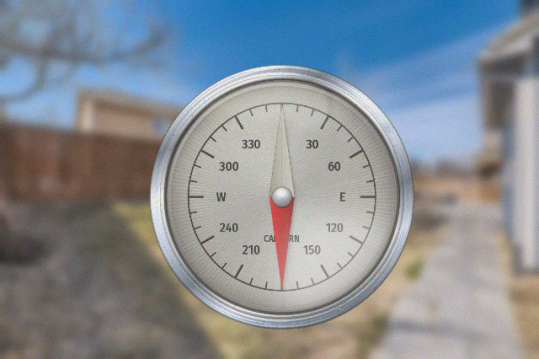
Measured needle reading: 180 °
